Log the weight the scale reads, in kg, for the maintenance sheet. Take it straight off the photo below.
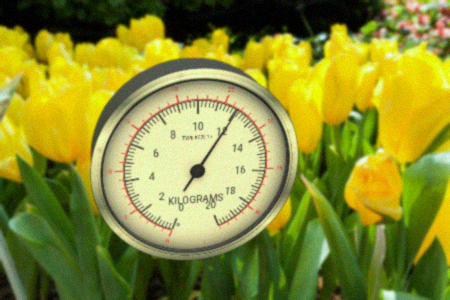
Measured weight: 12 kg
